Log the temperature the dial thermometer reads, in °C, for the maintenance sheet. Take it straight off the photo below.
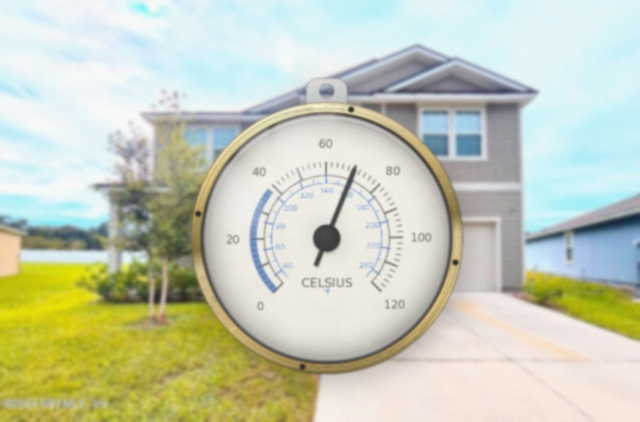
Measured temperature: 70 °C
